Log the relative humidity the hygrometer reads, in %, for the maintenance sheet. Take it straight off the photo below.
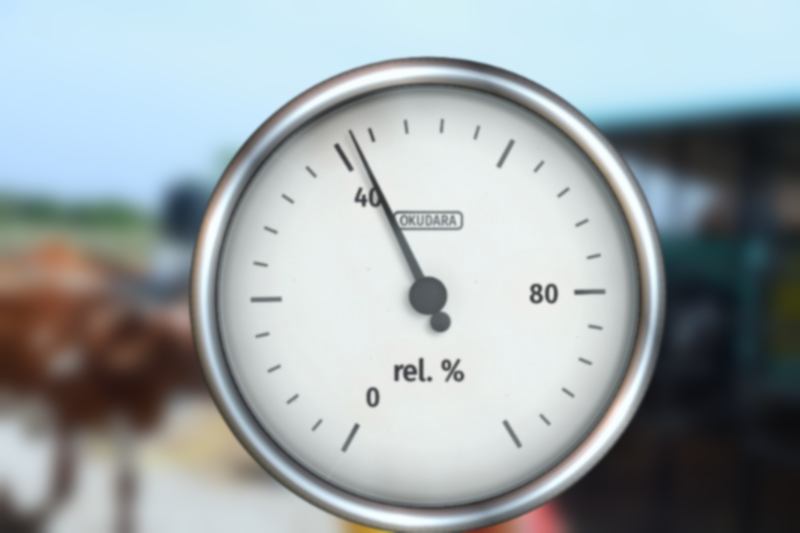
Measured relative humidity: 42 %
